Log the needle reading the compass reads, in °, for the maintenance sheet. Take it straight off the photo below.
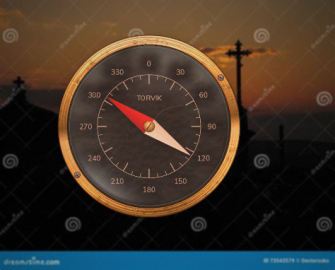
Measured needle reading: 305 °
